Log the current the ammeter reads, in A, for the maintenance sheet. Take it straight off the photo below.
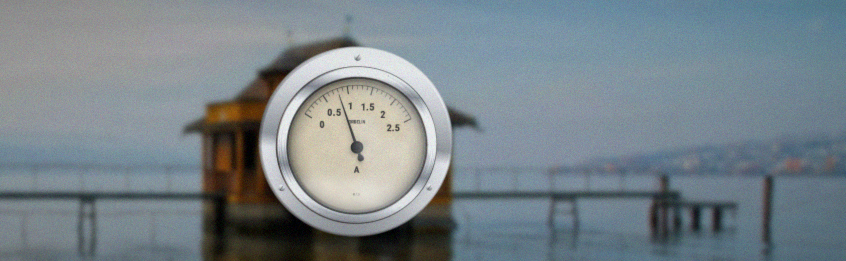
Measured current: 0.8 A
